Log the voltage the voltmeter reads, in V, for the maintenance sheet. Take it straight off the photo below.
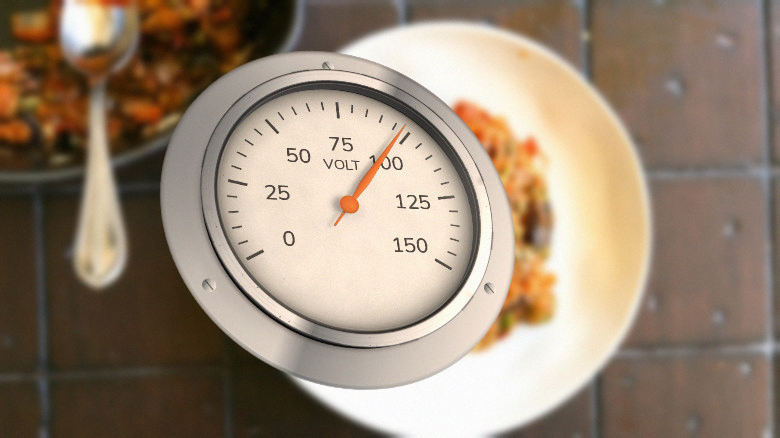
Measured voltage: 97.5 V
